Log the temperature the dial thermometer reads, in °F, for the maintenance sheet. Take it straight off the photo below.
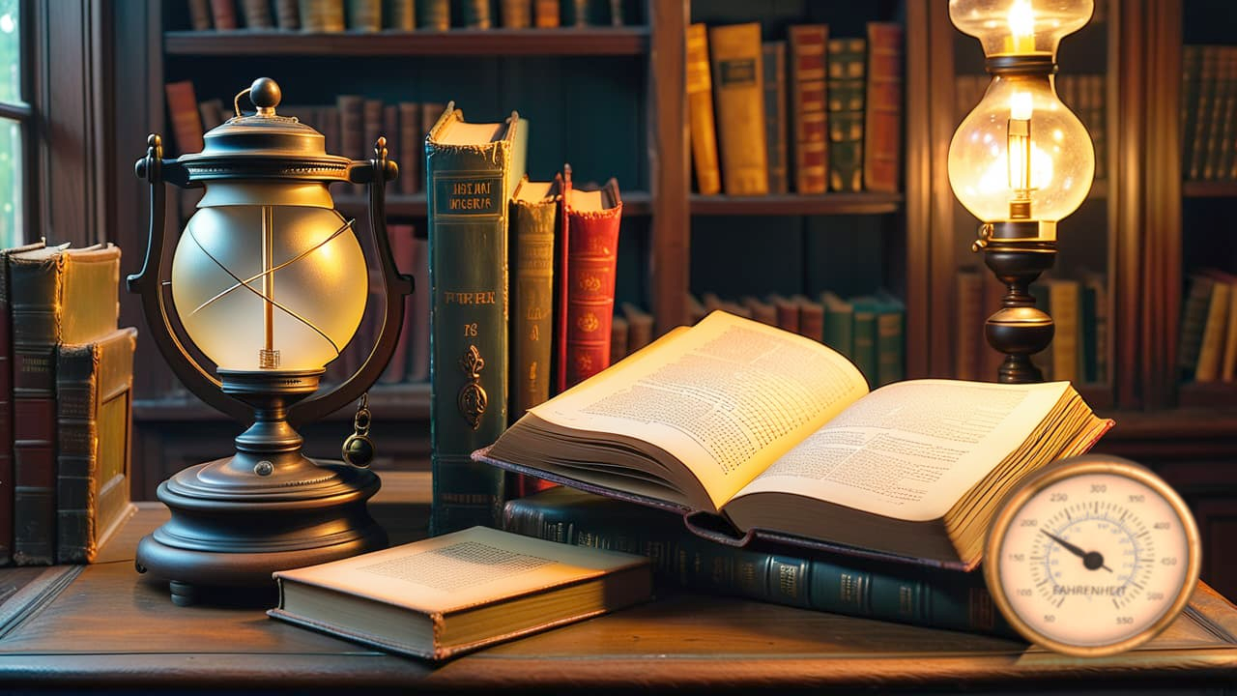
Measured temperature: 200 °F
